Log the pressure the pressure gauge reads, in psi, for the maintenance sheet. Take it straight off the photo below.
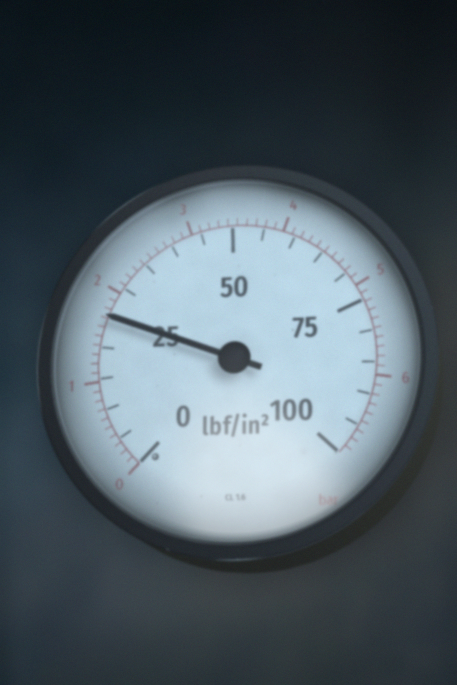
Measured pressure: 25 psi
